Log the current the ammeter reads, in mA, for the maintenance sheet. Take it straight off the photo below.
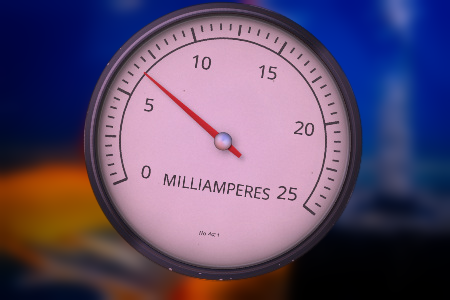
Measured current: 6.5 mA
